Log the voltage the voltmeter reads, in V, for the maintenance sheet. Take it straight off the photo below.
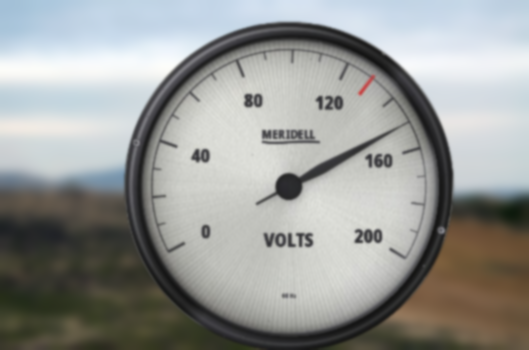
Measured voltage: 150 V
